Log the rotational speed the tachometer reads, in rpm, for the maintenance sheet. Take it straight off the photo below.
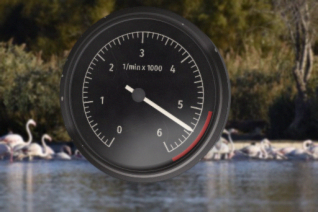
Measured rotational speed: 5400 rpm
